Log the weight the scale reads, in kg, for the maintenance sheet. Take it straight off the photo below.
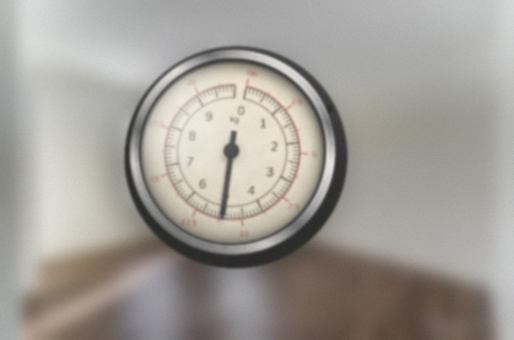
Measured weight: 5 kg
